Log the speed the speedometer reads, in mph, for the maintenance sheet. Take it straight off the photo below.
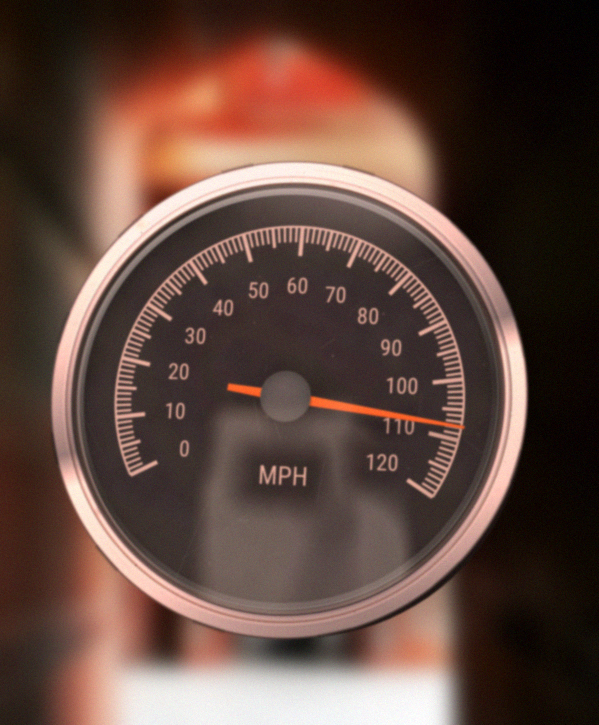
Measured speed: 108 mph
